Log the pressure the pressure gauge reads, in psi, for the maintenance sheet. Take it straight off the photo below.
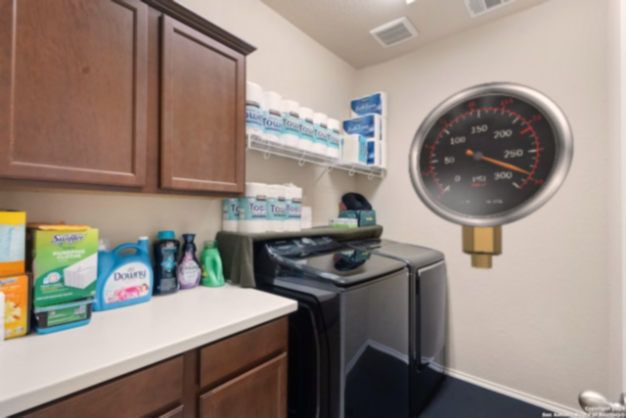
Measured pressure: 280 psi
